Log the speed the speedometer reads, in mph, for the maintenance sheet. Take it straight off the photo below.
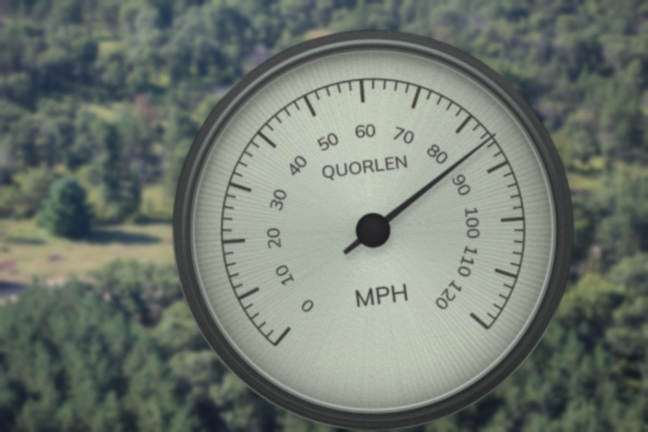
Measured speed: 85 mph
